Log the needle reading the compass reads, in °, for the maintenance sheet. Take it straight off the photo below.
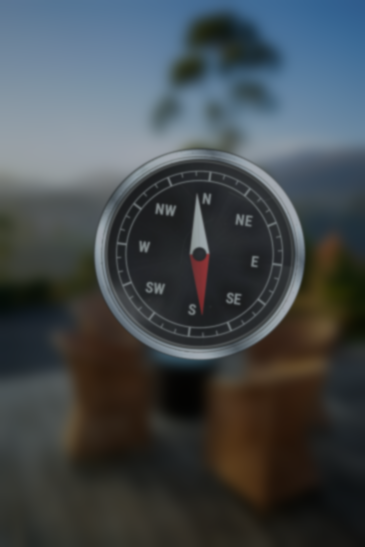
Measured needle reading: 170 °
